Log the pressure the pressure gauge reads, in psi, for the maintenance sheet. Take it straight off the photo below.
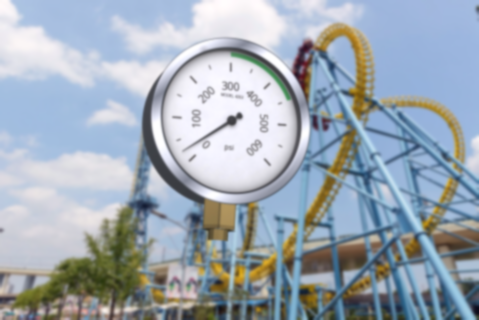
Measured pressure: 25 psi
